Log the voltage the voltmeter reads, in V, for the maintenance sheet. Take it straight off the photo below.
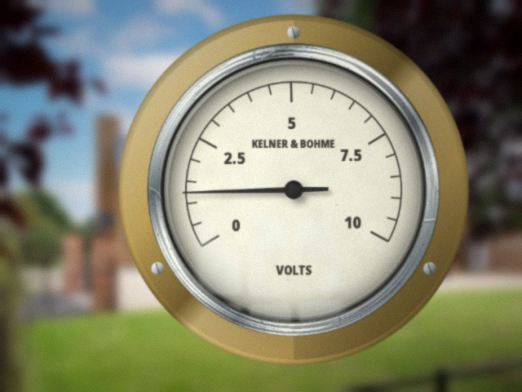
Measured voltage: 1.25 V
